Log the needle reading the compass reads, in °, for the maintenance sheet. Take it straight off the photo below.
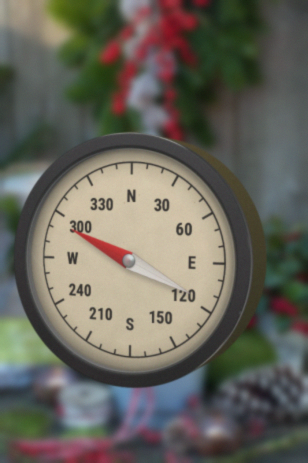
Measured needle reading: 295 °
